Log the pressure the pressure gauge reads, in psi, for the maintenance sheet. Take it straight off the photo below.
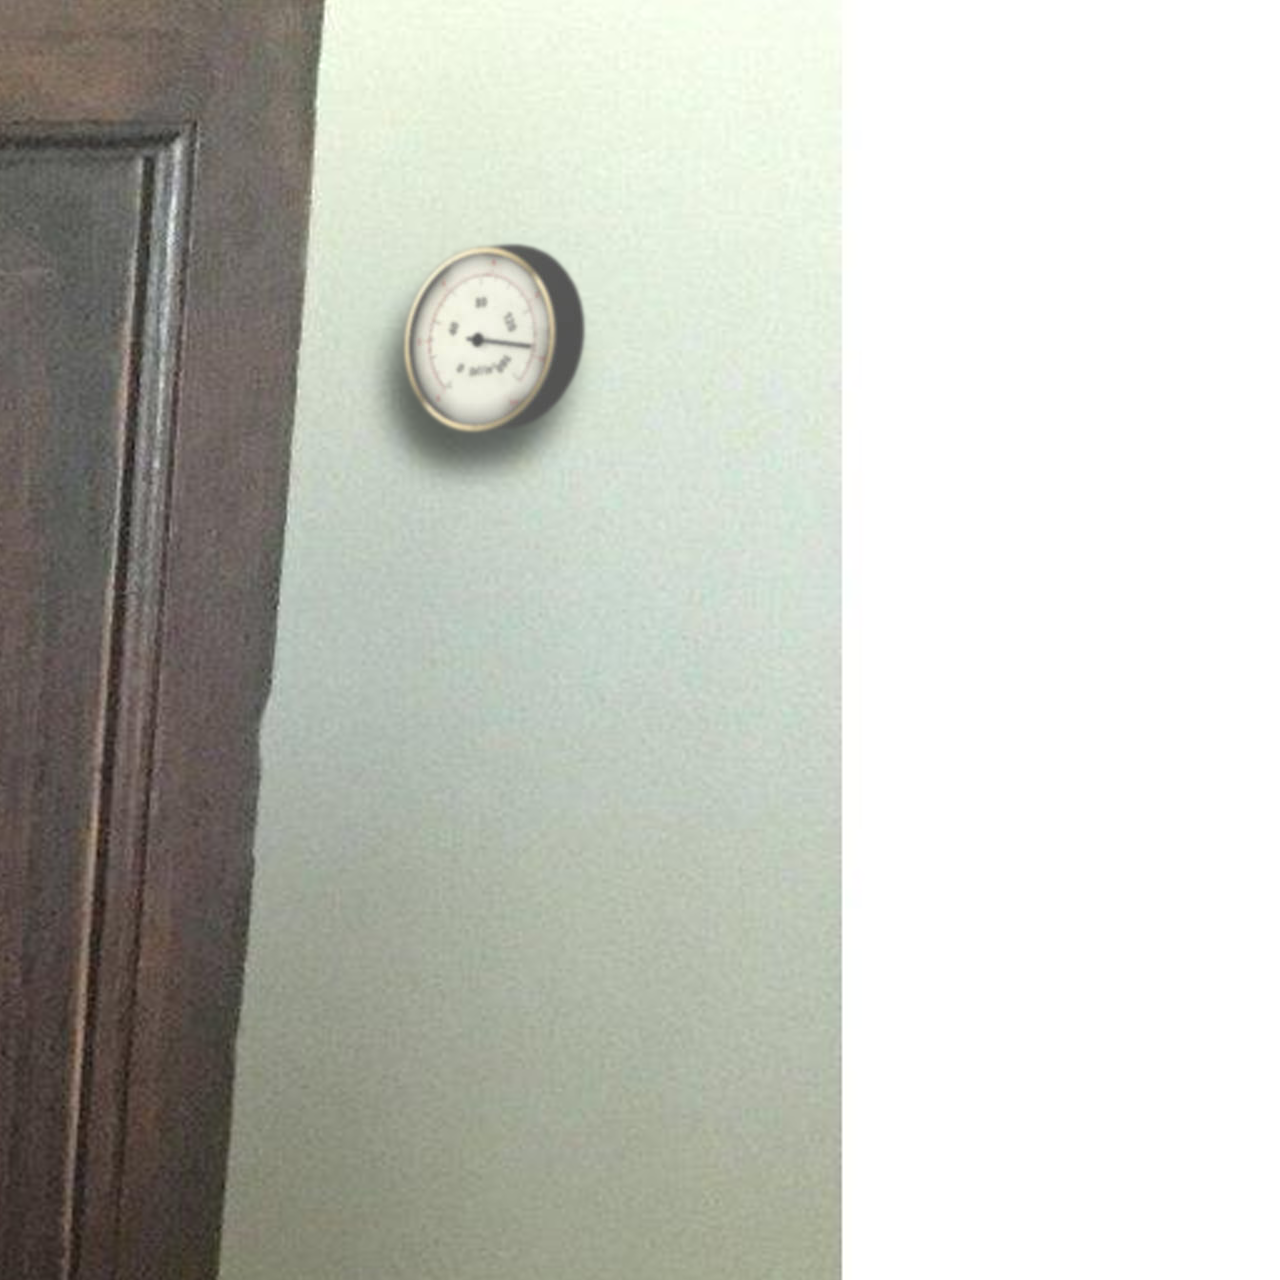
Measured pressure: 140 psi
